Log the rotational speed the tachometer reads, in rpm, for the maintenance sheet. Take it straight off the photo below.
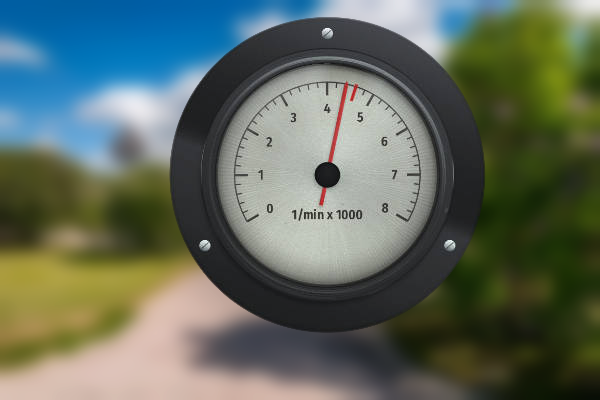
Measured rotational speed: 4400 rpm
